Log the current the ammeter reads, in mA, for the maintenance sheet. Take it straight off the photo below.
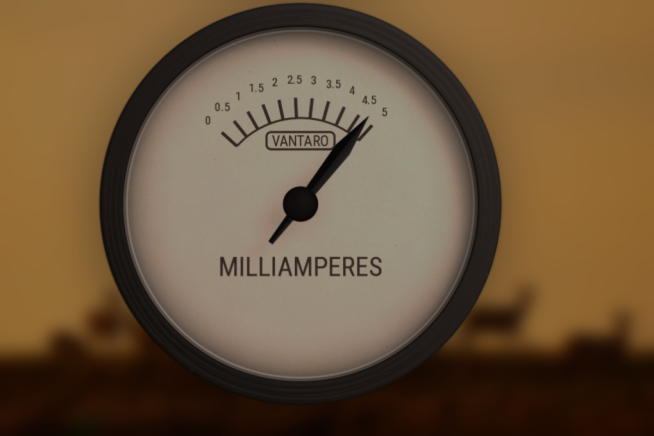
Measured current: 4.75 mA
